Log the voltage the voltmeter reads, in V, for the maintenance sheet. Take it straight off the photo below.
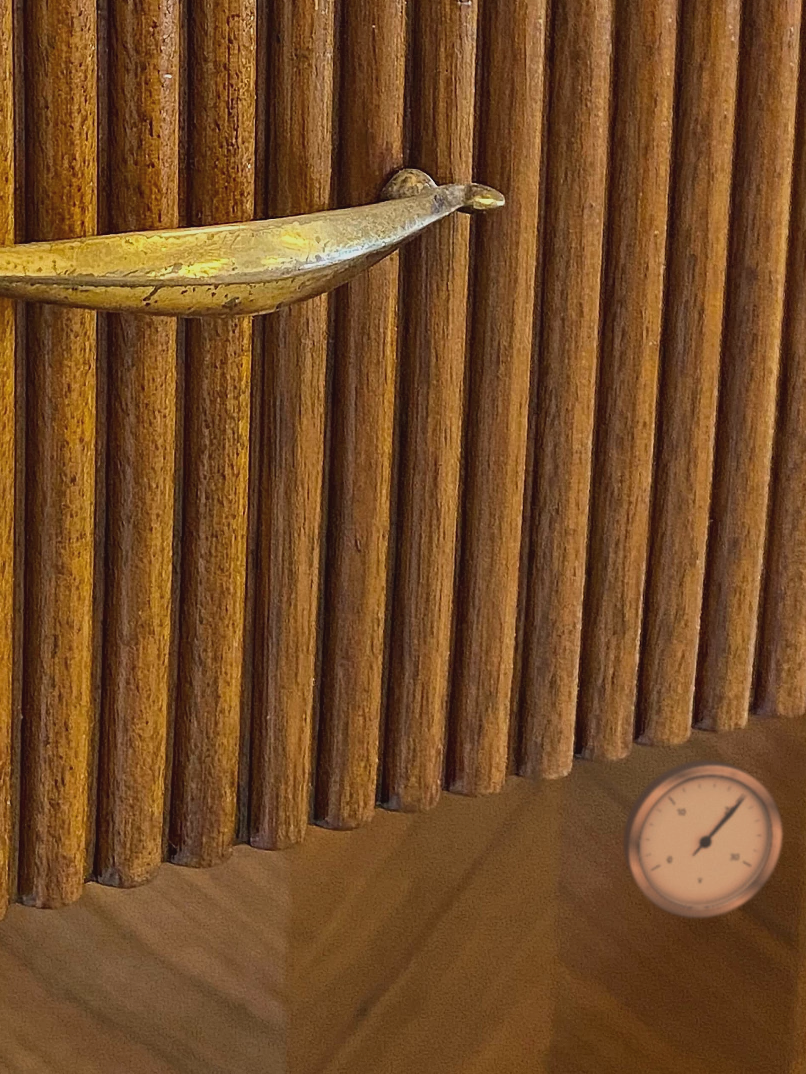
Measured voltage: 20 V
